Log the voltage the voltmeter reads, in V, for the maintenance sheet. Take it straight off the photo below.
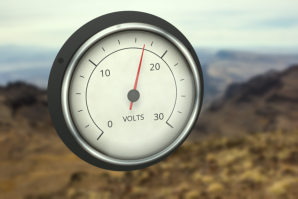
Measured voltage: 17 V
